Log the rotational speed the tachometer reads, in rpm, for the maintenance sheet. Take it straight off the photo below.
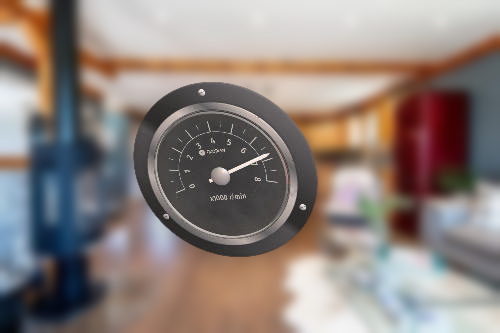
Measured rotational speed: 6750 rpm
